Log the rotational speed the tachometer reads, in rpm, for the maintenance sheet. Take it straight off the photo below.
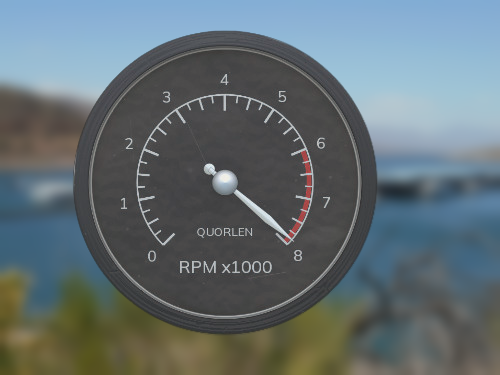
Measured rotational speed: 7875 rpm
